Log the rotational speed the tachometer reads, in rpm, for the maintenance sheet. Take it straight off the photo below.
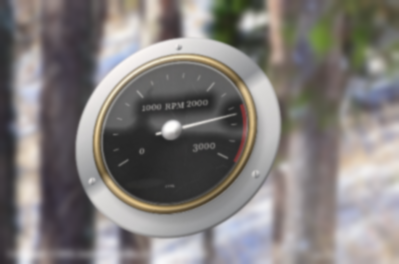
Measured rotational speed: 2500 rpm
